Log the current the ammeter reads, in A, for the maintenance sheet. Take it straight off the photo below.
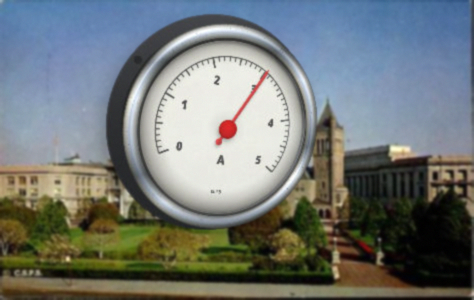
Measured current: 3 A
